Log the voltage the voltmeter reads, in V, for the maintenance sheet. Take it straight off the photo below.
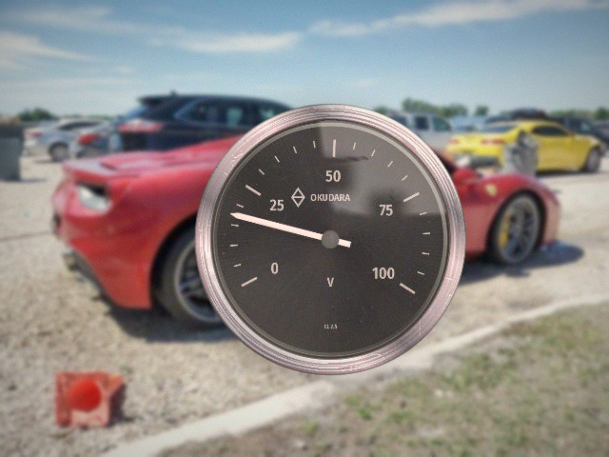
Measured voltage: 17.5 V
